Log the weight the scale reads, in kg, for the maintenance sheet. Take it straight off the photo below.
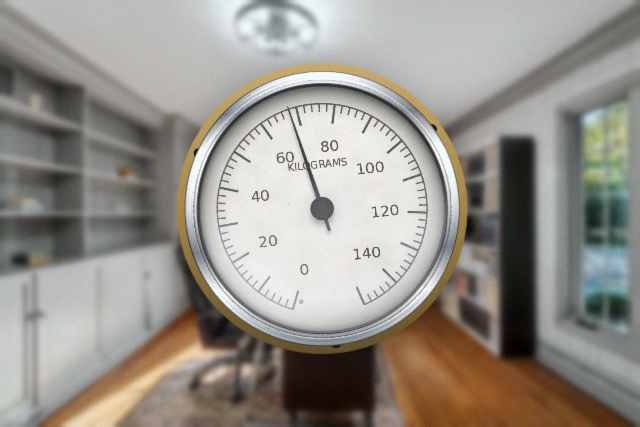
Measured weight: 68 kg
